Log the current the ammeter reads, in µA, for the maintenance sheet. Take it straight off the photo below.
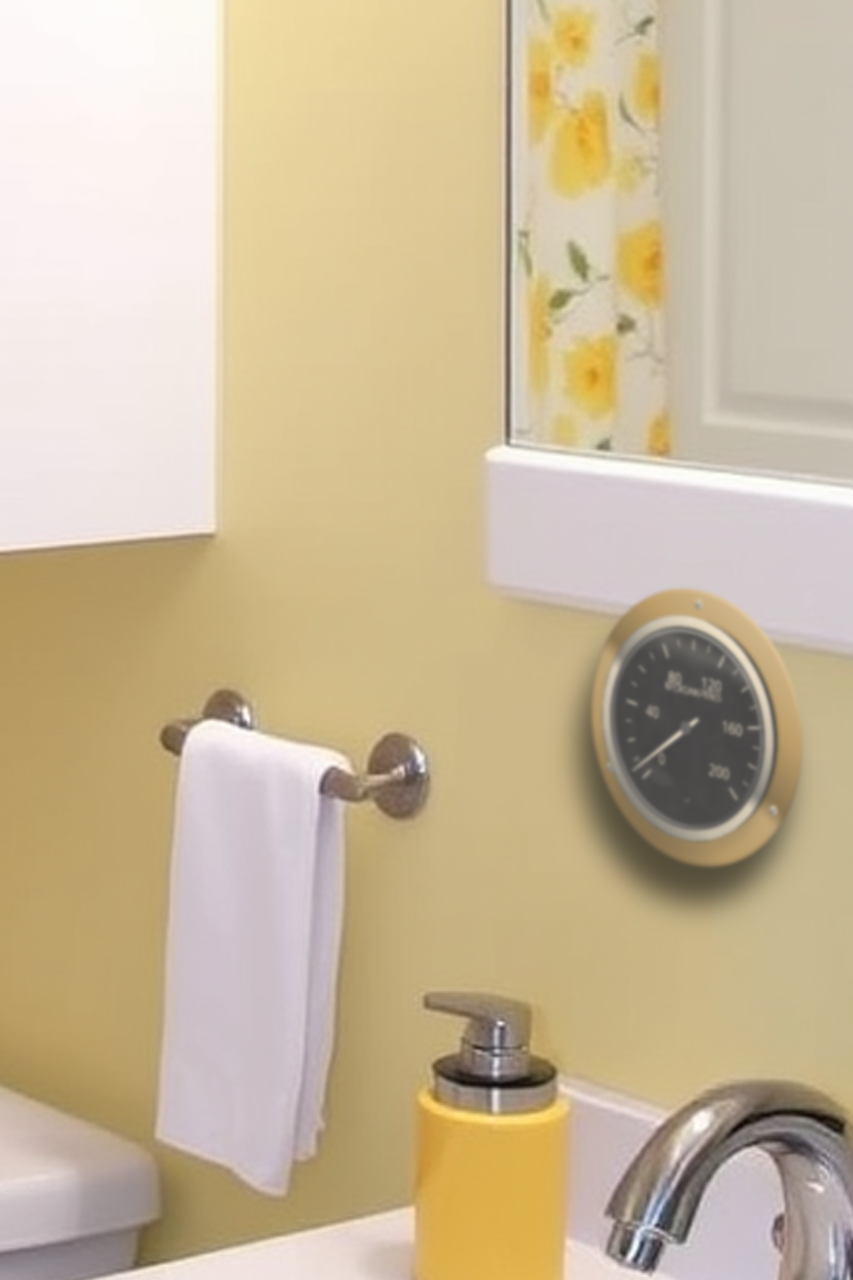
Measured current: 5 µA
